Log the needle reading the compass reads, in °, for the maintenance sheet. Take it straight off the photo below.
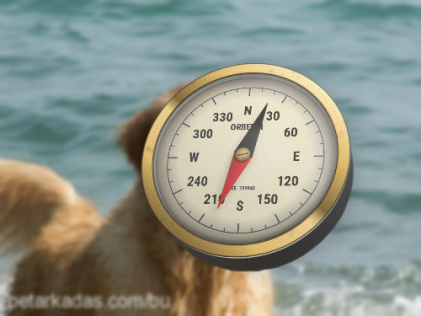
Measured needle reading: 200 °
